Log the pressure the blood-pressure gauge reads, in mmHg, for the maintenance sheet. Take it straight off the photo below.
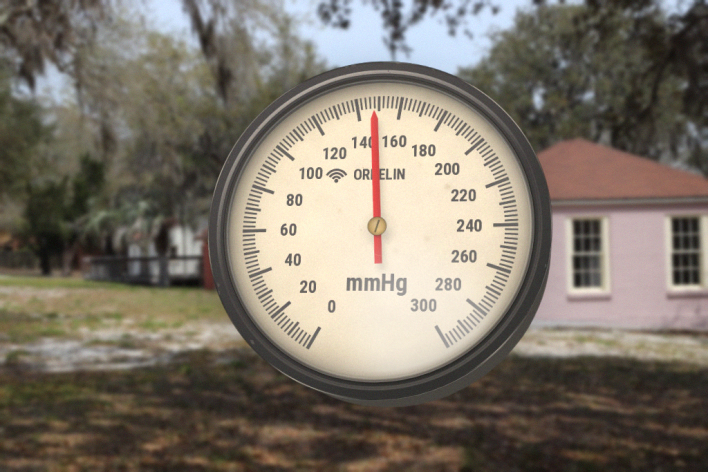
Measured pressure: 148 mmHg
